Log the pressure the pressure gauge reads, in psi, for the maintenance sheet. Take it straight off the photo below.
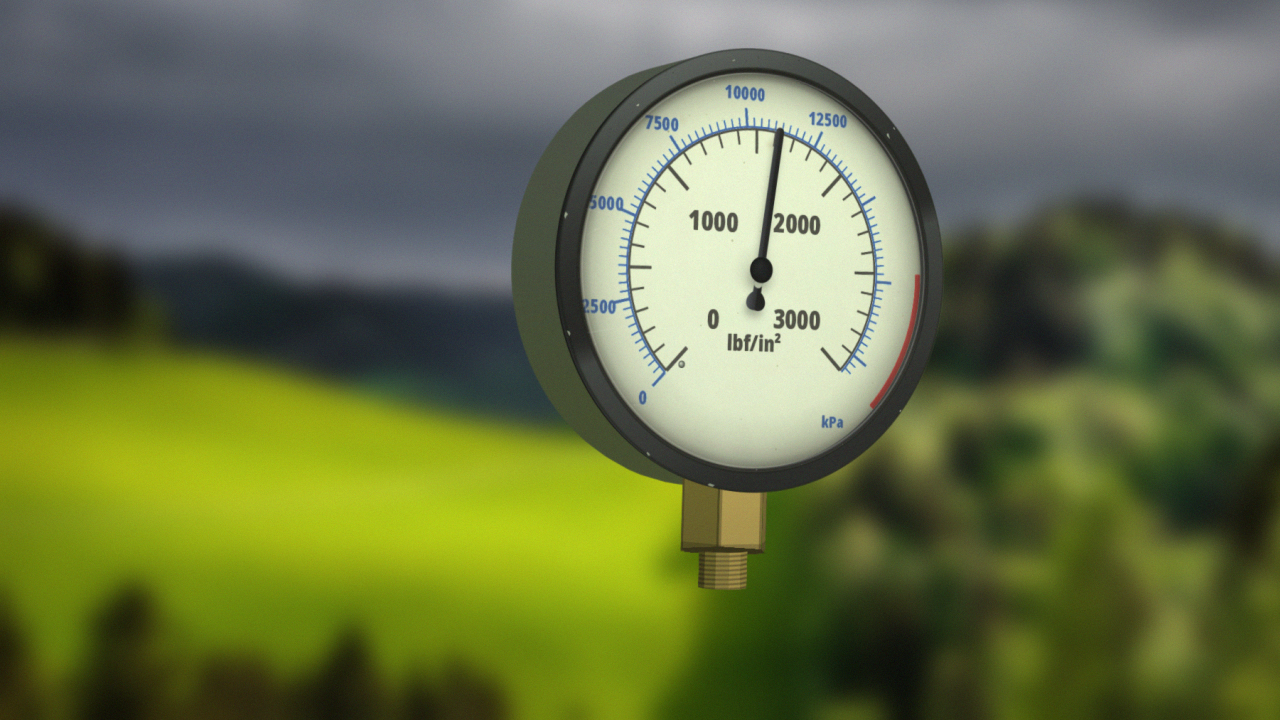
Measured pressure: 1600 psi
